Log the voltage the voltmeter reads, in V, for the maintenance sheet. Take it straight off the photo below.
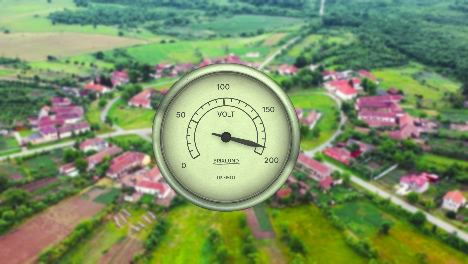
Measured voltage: 190 V
